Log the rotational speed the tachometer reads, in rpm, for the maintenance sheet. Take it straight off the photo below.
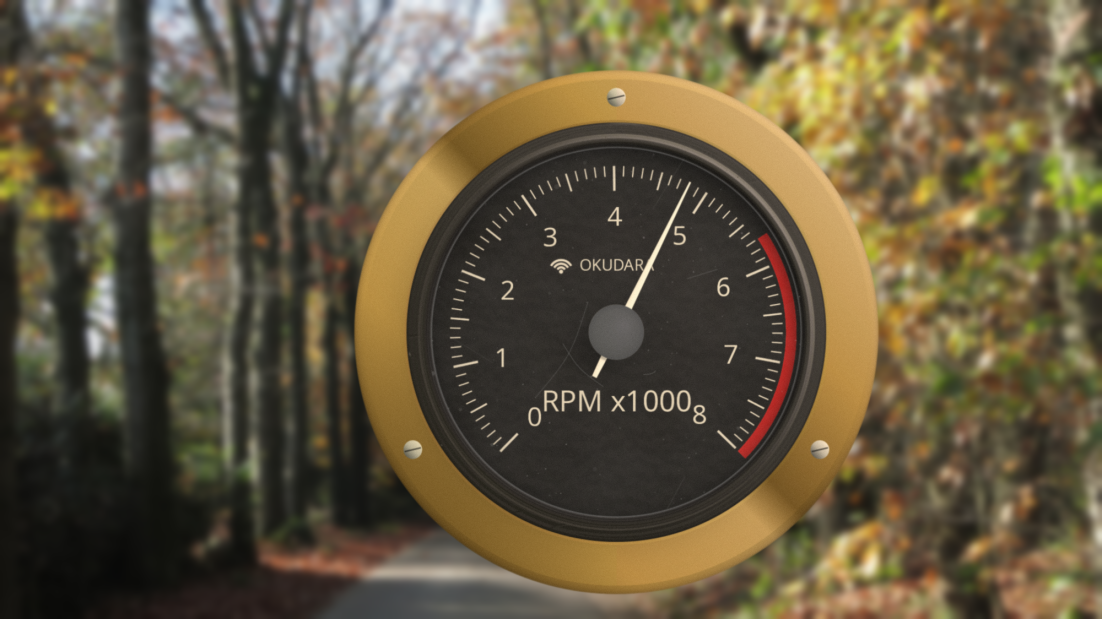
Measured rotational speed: 4800 rpm
